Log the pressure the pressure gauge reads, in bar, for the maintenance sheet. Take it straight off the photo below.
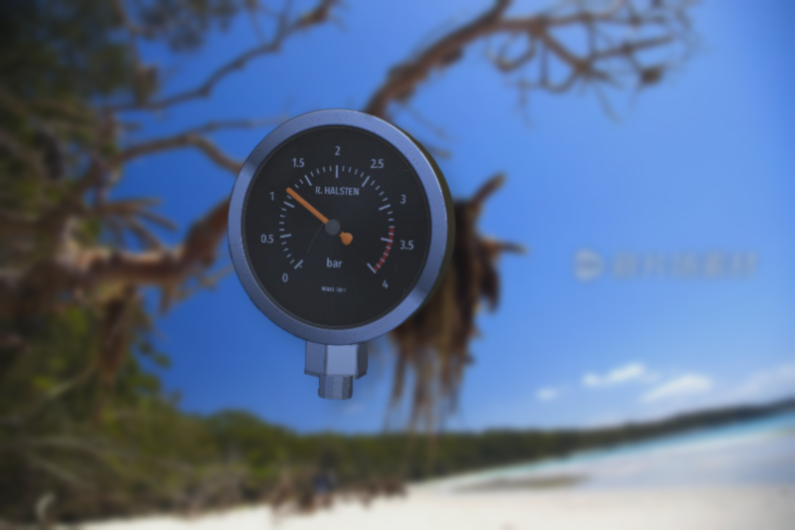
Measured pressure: 1.2 bar
